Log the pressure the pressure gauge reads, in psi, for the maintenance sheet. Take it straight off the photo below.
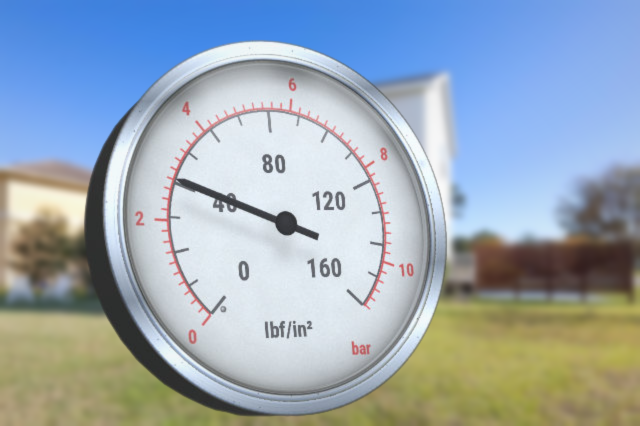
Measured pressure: 40 psi
